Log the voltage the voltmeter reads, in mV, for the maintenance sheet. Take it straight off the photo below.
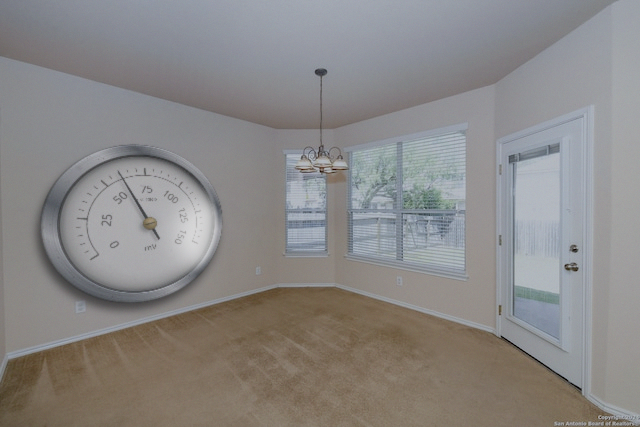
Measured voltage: 60 mV
